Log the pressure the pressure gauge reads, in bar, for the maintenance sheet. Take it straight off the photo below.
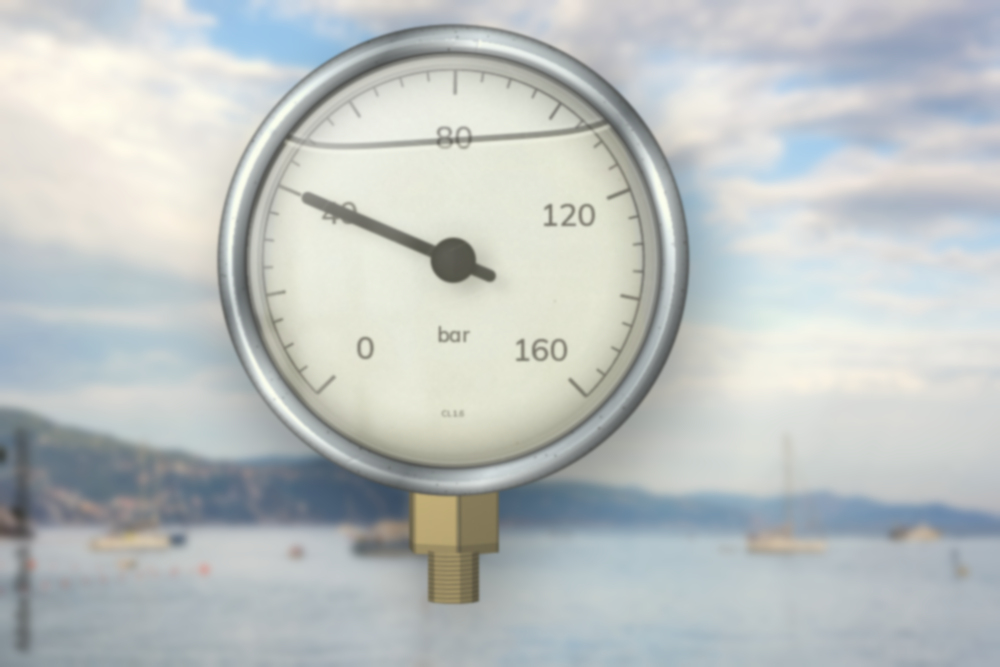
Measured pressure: 40 bar
